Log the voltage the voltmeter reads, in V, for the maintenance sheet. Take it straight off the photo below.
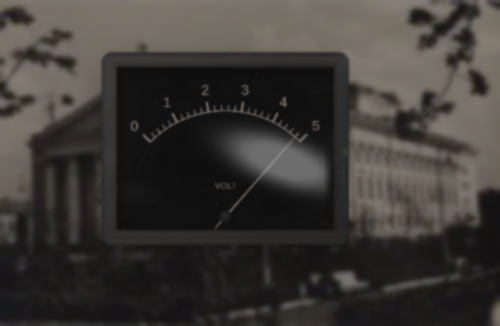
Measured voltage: 4.8 V
